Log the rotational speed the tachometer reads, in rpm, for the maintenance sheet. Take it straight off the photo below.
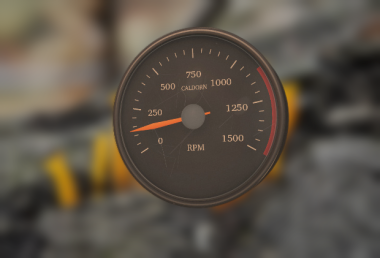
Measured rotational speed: 125 rpm
